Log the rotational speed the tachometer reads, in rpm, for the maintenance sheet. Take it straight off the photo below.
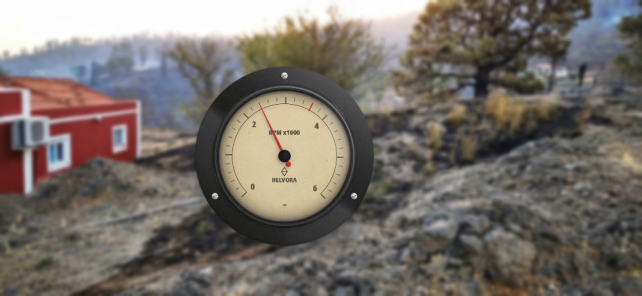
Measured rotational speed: 2400 rpm
